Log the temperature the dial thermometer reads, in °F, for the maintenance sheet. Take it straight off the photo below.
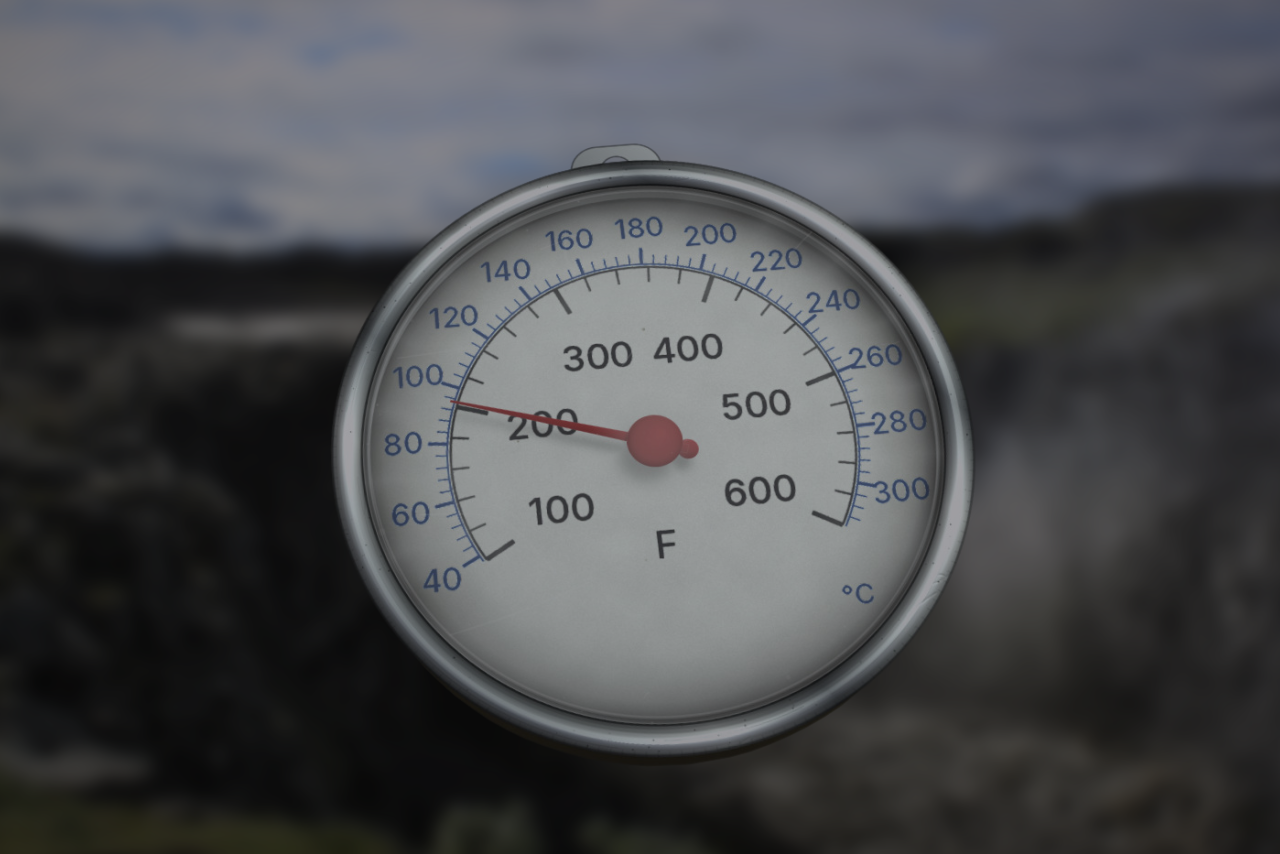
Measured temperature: 200 °F
